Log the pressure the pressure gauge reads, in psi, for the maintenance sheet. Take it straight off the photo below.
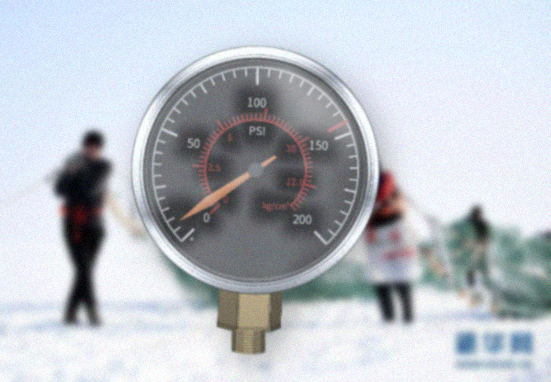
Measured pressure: 7.5 psi
